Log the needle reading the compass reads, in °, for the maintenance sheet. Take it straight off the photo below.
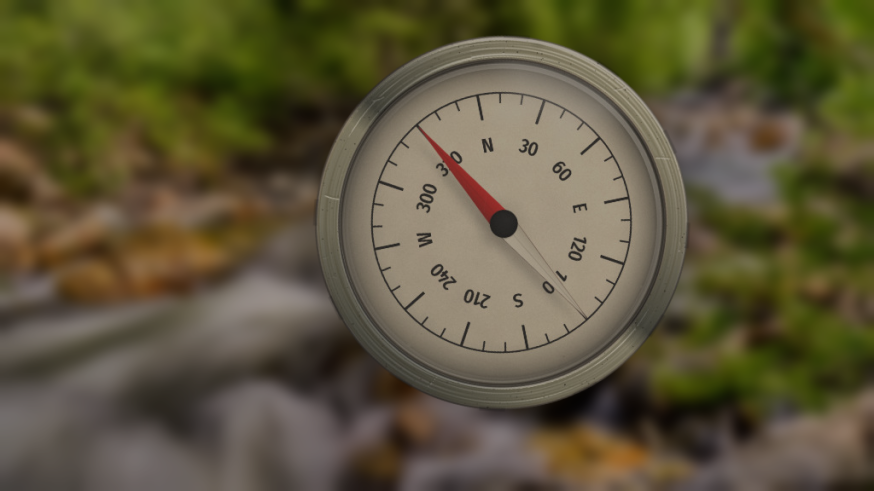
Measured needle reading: 330 °
